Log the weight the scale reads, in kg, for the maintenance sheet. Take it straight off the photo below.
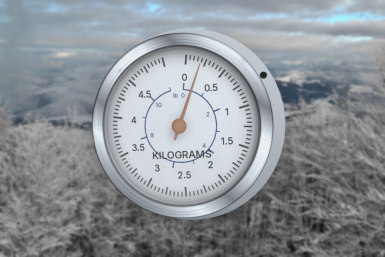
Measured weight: 0.2 kg
